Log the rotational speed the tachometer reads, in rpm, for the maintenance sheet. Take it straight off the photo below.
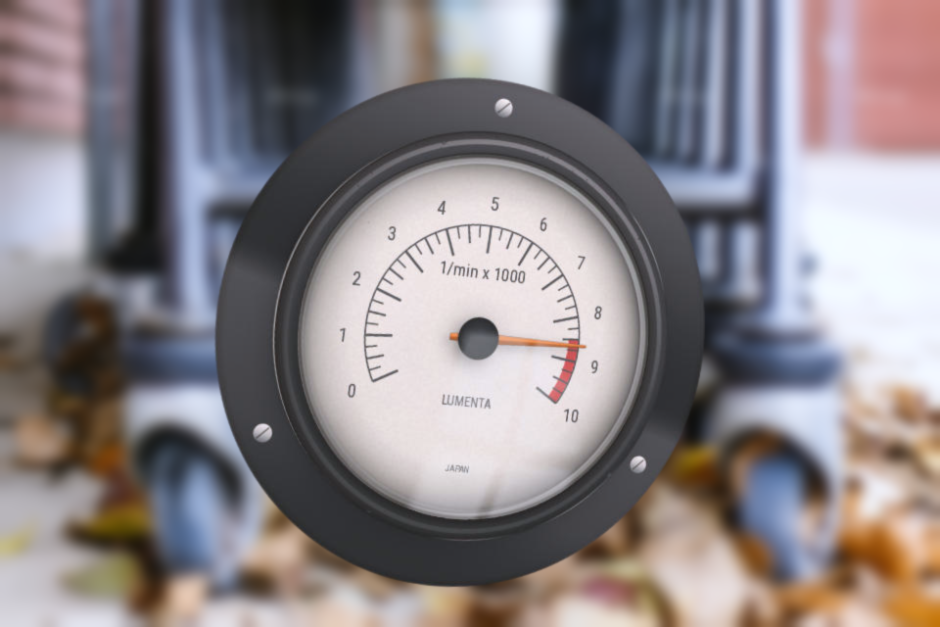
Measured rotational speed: 8625 rpm
